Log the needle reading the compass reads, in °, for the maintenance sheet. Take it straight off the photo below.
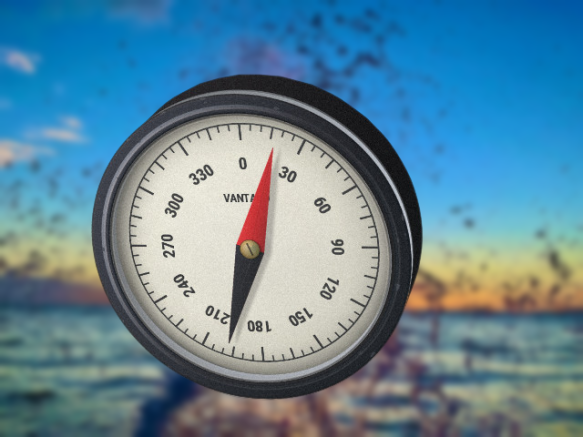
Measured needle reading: 17.5 °
